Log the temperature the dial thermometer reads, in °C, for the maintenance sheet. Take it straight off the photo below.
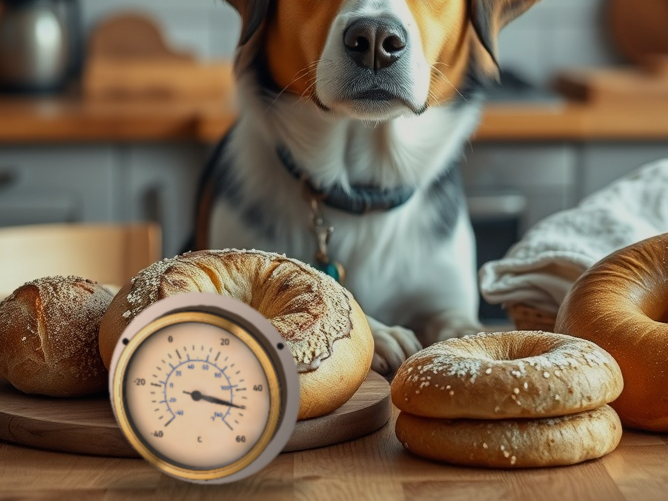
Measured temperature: 48 °C
